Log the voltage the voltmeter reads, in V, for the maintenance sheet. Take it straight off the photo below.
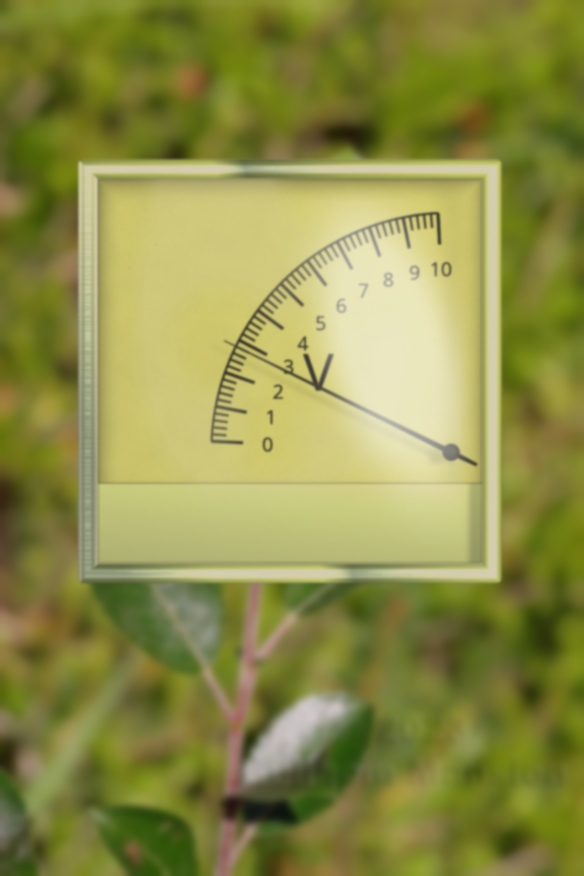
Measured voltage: 2.8 V
